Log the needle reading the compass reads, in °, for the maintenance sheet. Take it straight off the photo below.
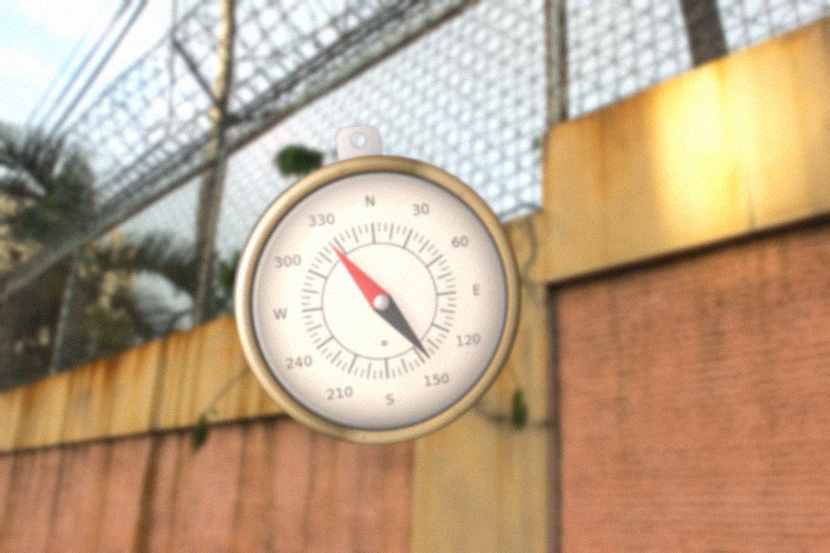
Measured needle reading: 325 °
